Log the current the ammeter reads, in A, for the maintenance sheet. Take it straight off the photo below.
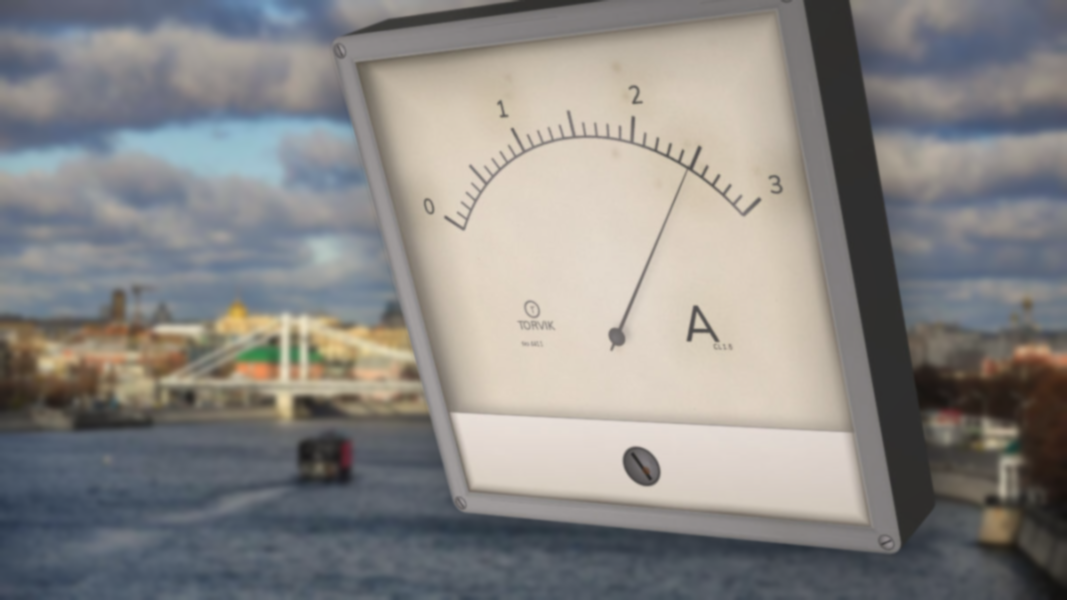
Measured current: 2.5 A
